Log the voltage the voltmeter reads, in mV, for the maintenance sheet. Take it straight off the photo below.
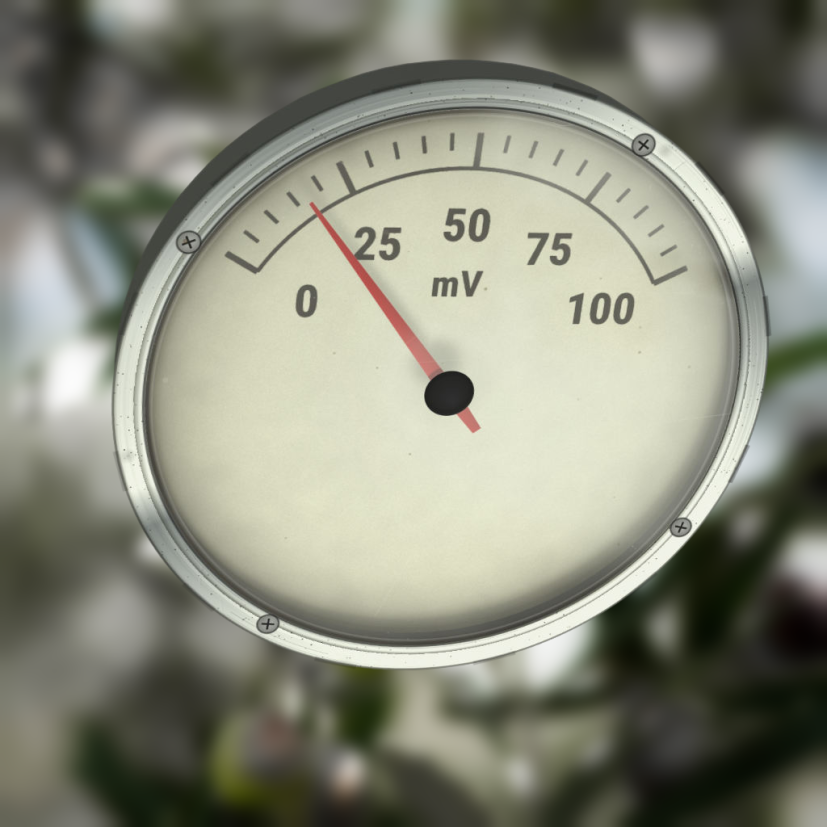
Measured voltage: 17.5 mV
